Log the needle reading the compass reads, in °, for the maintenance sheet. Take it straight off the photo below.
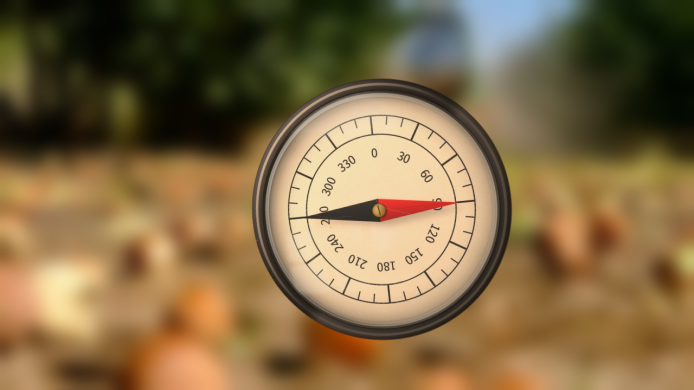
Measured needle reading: 90 °
